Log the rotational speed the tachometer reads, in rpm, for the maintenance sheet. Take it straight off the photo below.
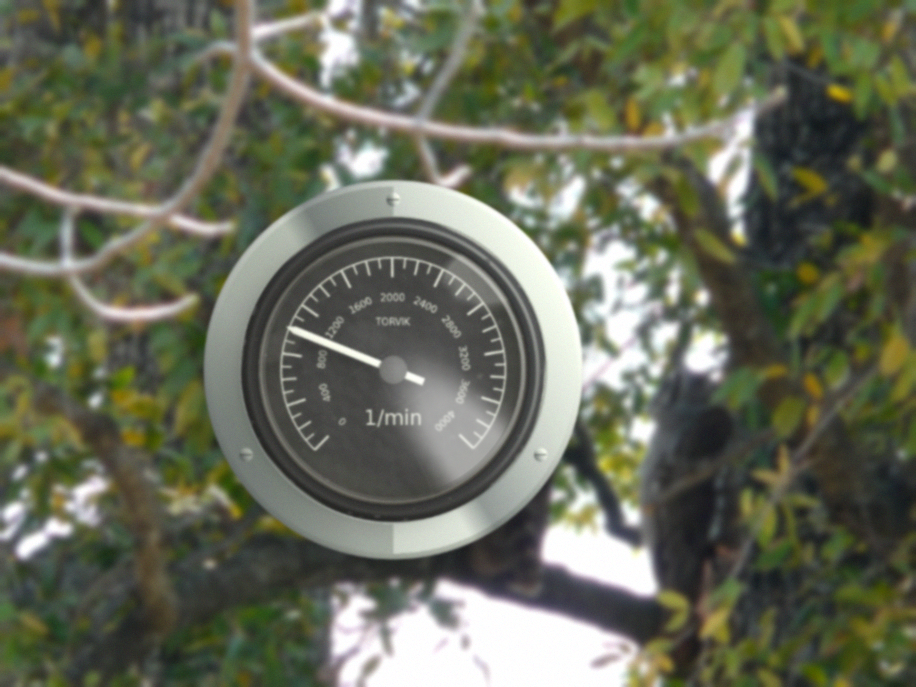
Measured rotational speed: 1000 rpm
